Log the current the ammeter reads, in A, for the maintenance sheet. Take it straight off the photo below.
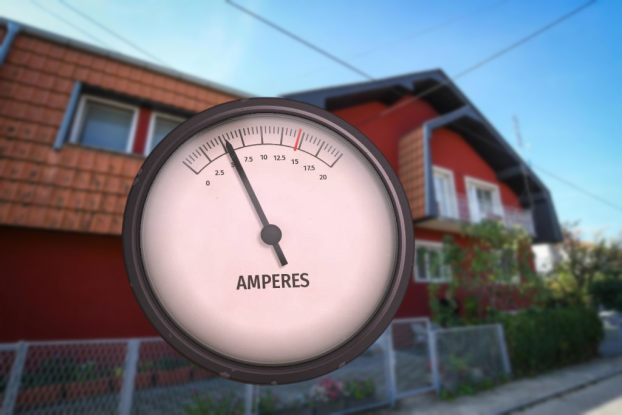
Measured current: 5.5 A
